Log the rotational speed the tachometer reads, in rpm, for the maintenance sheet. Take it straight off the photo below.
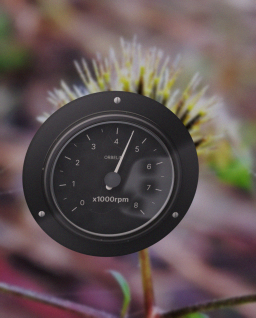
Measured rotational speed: 4500 rpm
